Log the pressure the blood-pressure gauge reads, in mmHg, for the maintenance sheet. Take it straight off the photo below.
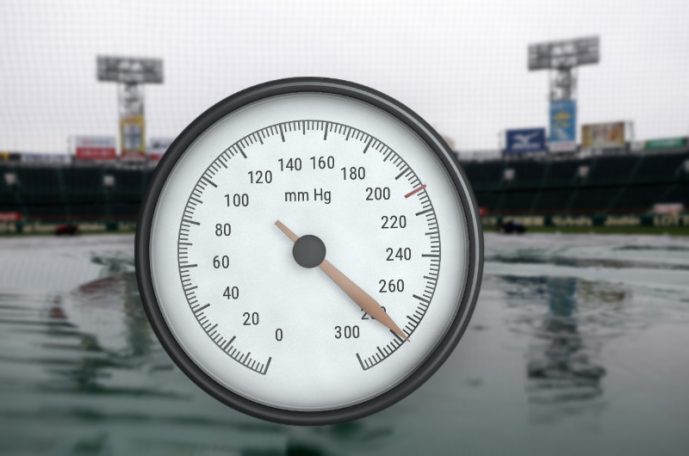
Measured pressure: 278 mmHg
